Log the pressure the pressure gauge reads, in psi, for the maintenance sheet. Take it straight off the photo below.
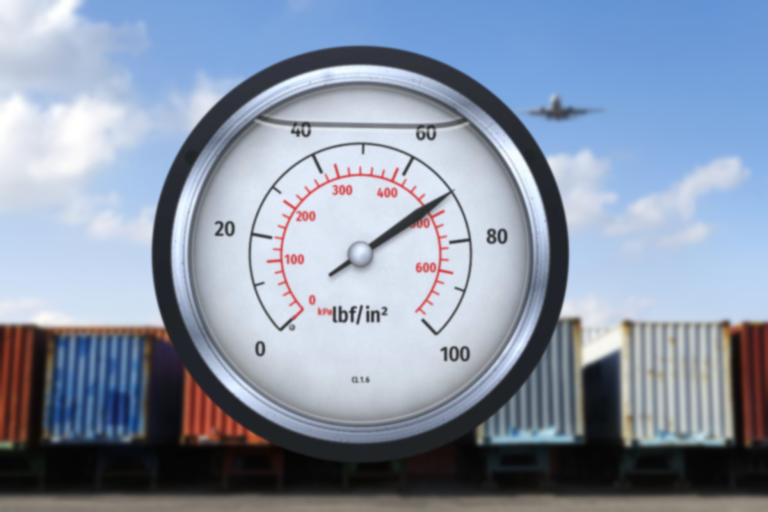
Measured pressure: 70 psi
